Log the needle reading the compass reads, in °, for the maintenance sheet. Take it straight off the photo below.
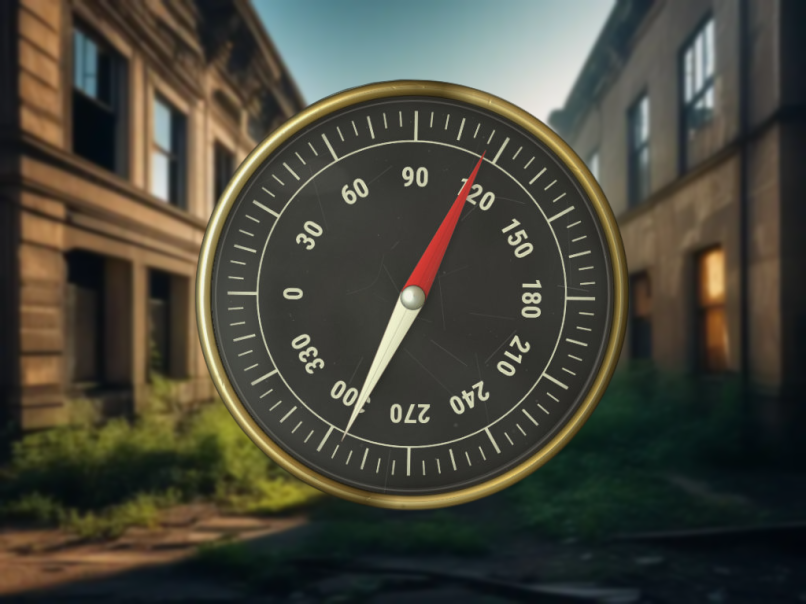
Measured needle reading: 115 °
